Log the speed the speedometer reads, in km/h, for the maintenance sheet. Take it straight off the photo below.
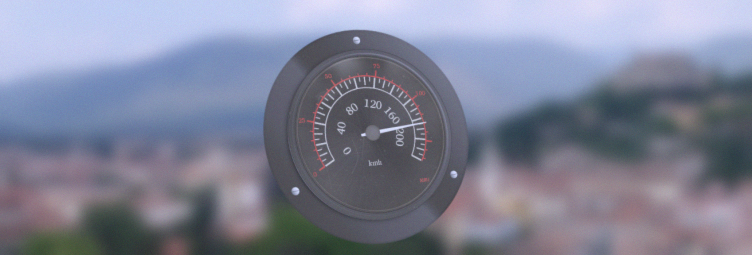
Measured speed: 185 km/h
